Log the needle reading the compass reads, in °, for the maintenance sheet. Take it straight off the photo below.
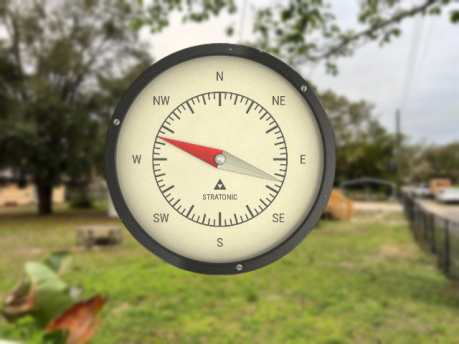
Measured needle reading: 290 °
